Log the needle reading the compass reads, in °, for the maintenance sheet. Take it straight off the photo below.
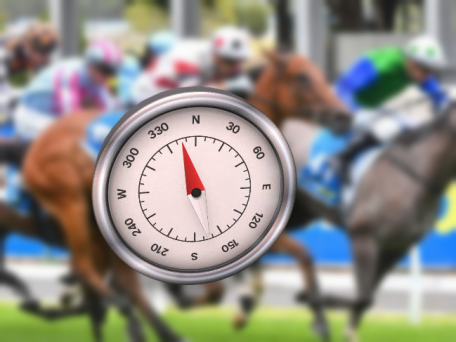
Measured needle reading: 345 °
